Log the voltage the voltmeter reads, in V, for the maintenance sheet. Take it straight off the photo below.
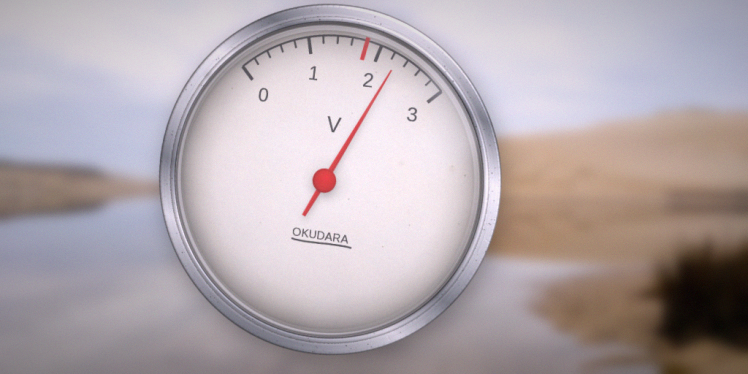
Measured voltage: 2.3 V
